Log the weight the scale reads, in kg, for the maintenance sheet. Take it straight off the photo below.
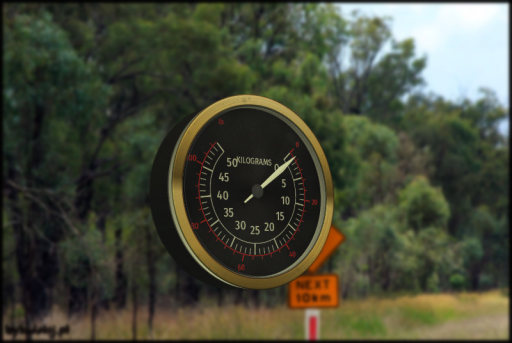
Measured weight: 1 kg
